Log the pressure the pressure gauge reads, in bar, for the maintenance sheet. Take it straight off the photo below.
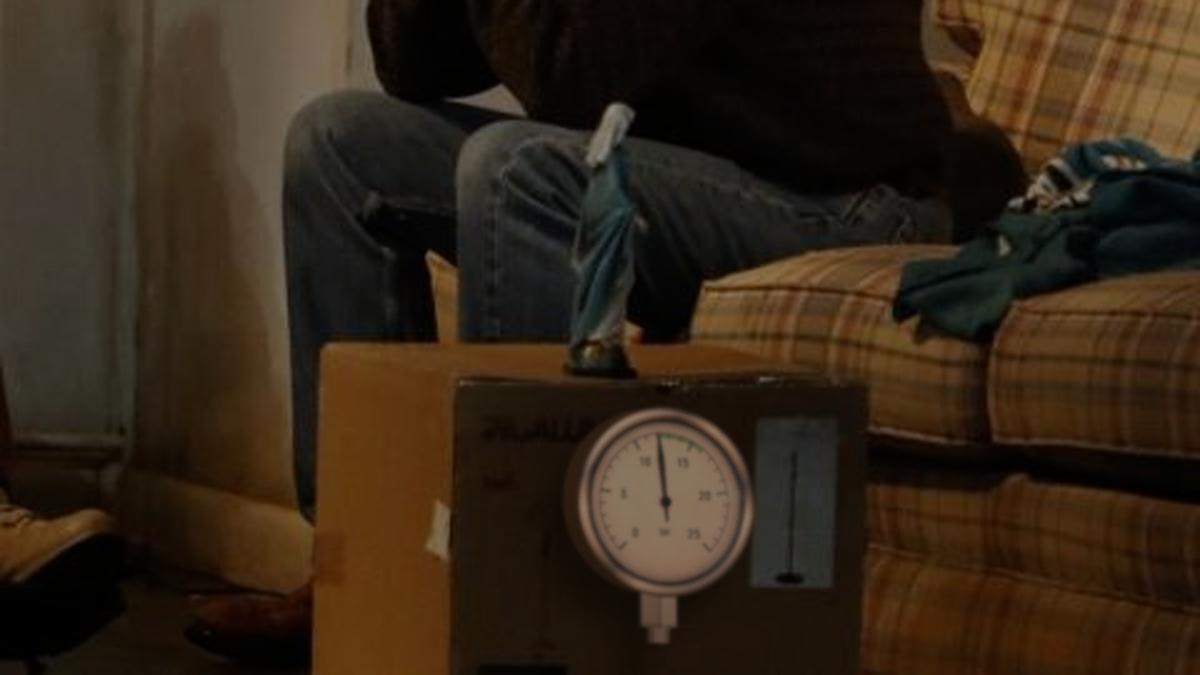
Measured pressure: 12 bar
